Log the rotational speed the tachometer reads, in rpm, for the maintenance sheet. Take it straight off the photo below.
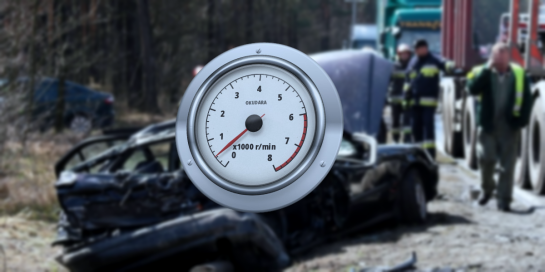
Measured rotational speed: 400 rpm
